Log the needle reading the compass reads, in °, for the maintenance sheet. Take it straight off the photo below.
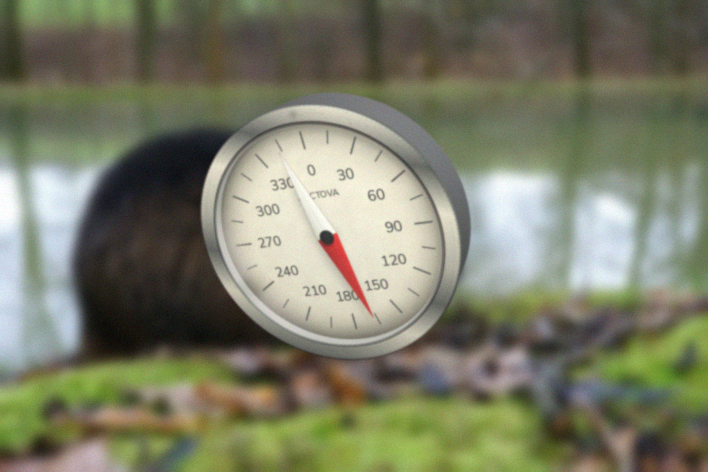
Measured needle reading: 165 °
